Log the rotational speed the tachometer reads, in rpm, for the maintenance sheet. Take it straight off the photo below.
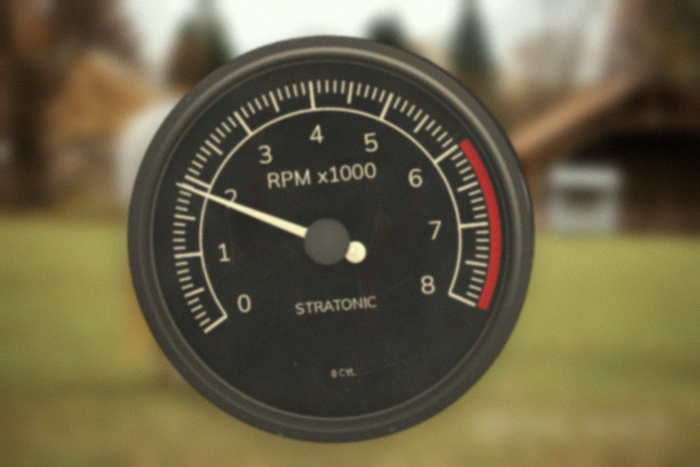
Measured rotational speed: 1900 rpm
